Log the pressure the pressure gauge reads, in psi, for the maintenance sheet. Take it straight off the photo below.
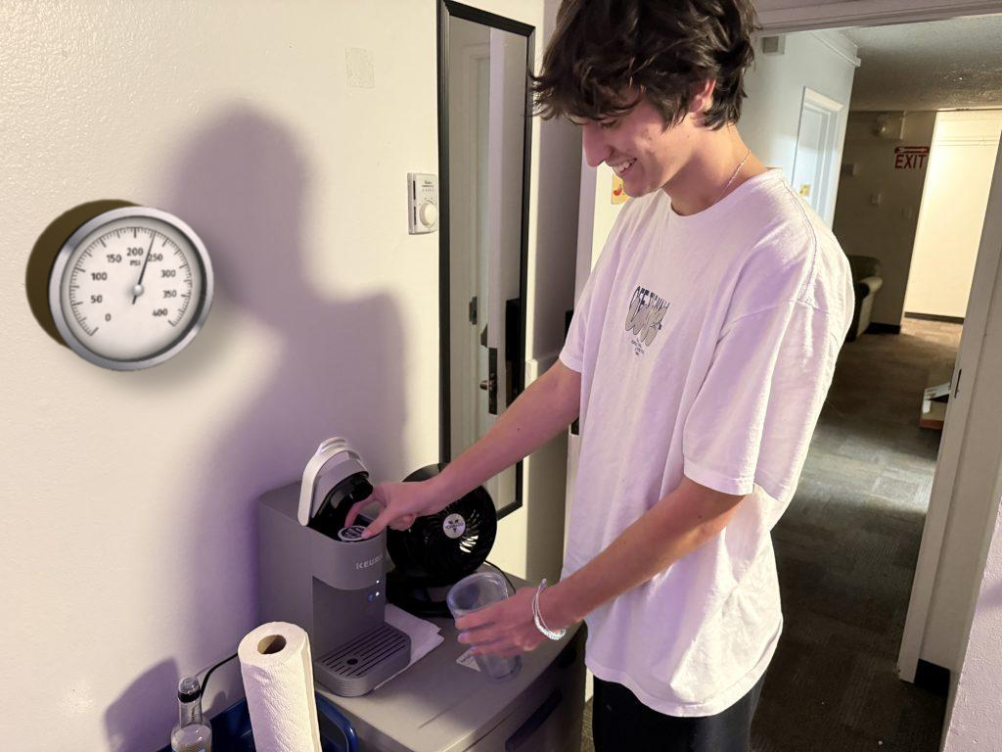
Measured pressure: 225 psi
